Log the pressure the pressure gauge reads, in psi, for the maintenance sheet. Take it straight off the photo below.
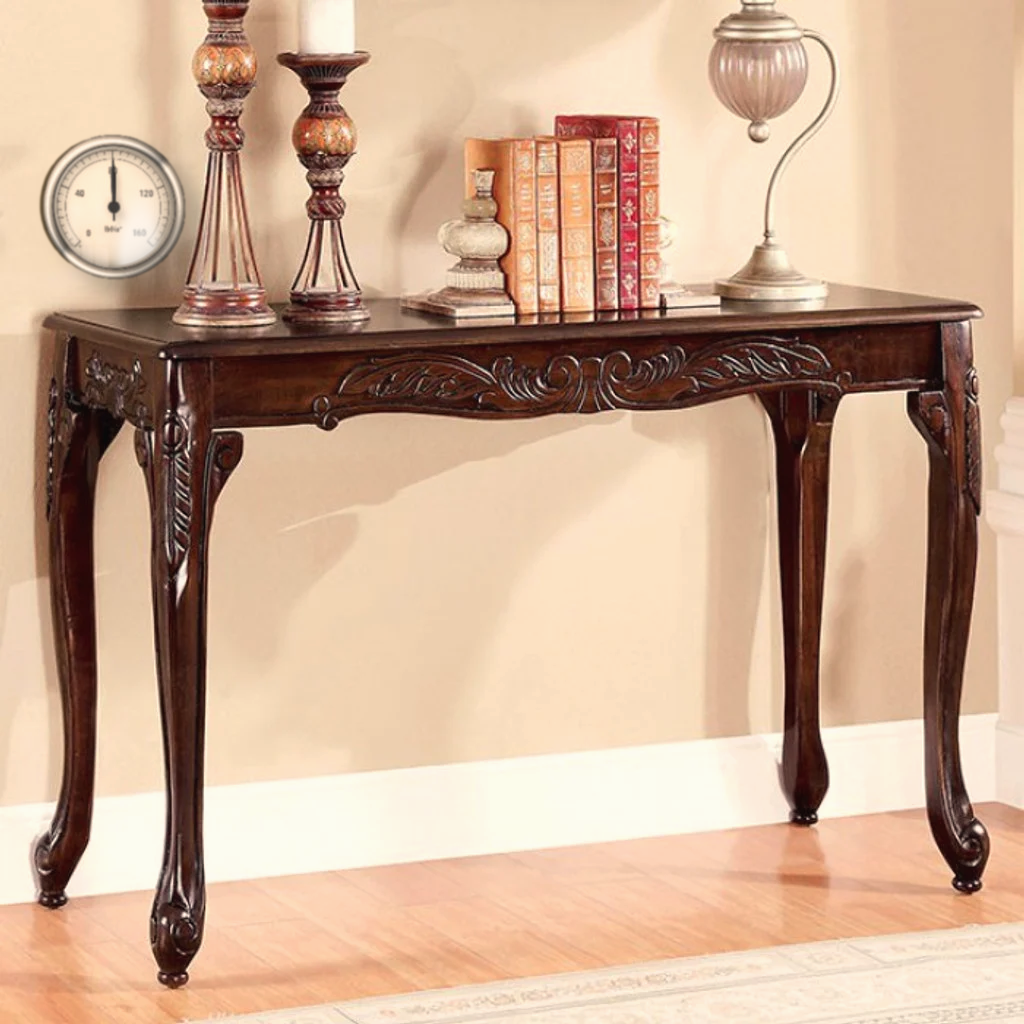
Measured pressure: 80 psi
